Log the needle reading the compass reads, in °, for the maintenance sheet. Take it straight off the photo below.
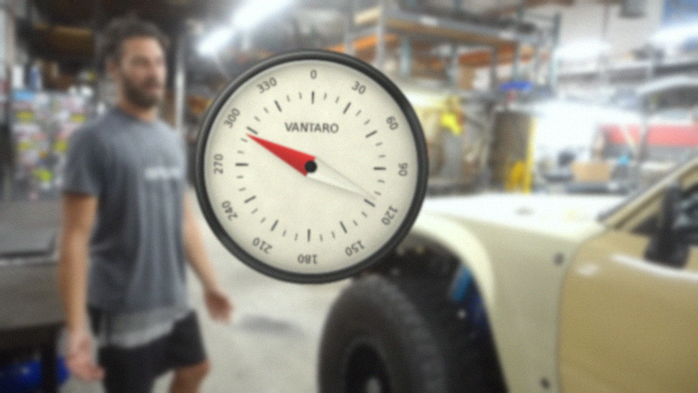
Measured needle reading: 295 °
